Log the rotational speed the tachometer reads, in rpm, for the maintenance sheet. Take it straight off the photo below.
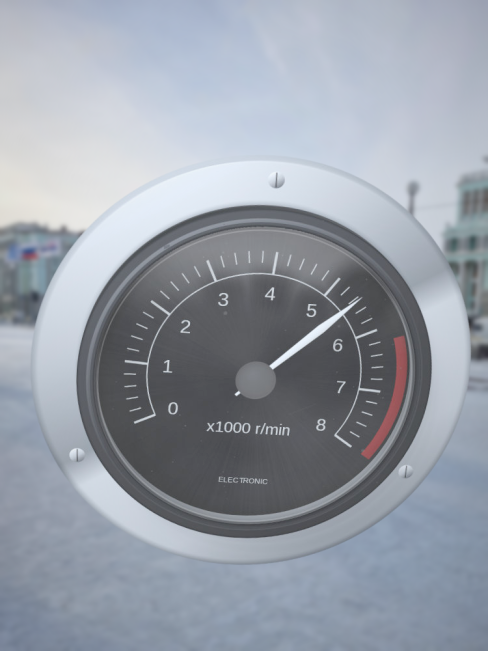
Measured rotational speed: 5400 rpm
